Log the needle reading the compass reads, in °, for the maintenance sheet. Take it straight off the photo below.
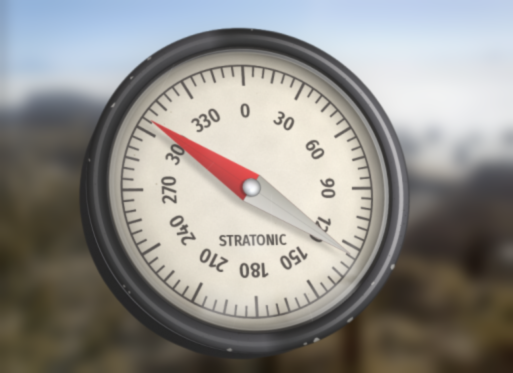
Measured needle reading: 305 °
